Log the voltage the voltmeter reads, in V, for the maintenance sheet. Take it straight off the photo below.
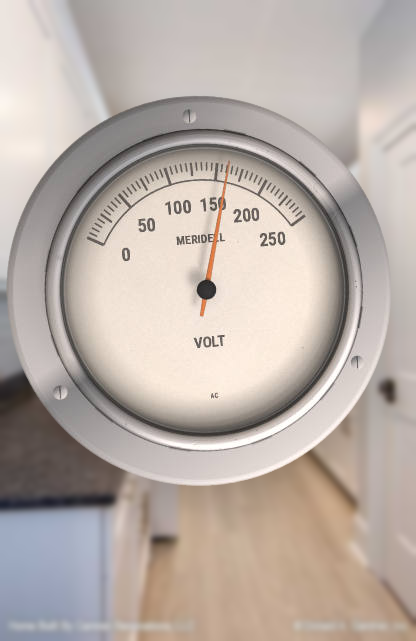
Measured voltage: 160 V
